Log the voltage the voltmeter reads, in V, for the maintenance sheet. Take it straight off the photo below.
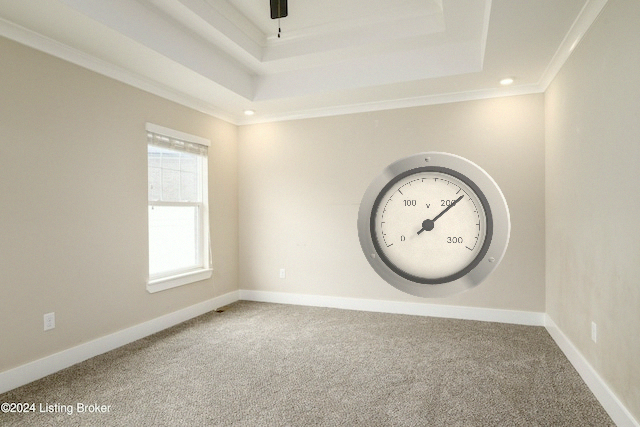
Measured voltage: 210 V
